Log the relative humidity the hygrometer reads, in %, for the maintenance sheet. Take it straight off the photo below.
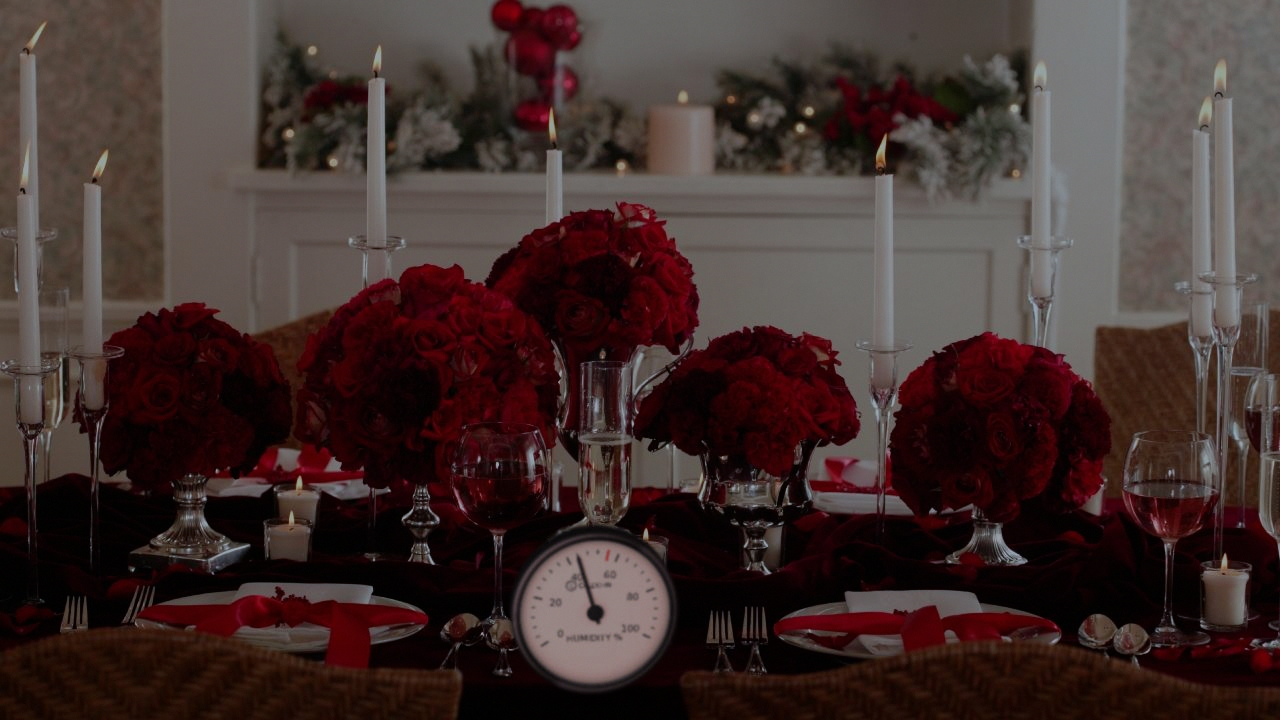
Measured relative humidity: 44 %
